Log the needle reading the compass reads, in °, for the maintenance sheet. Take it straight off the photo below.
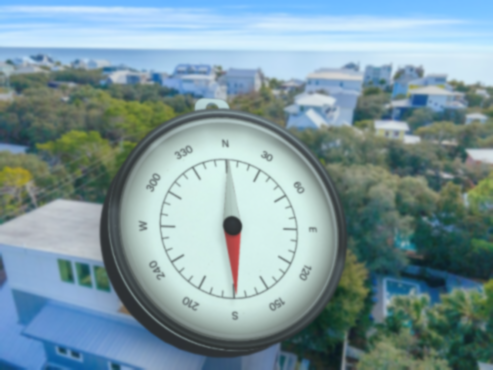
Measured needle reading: 180 °
